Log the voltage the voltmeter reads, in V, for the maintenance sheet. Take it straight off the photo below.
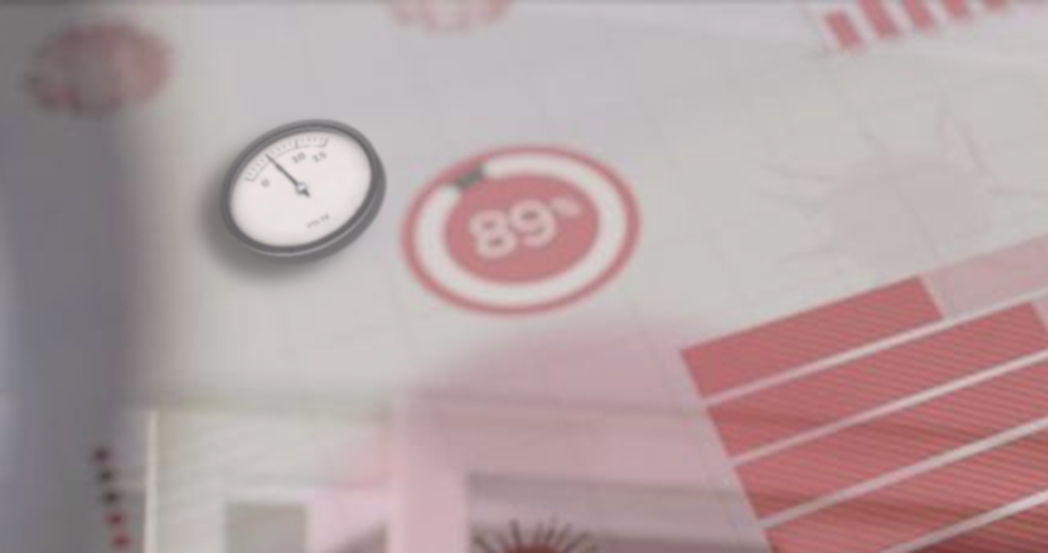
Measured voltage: 5 V
